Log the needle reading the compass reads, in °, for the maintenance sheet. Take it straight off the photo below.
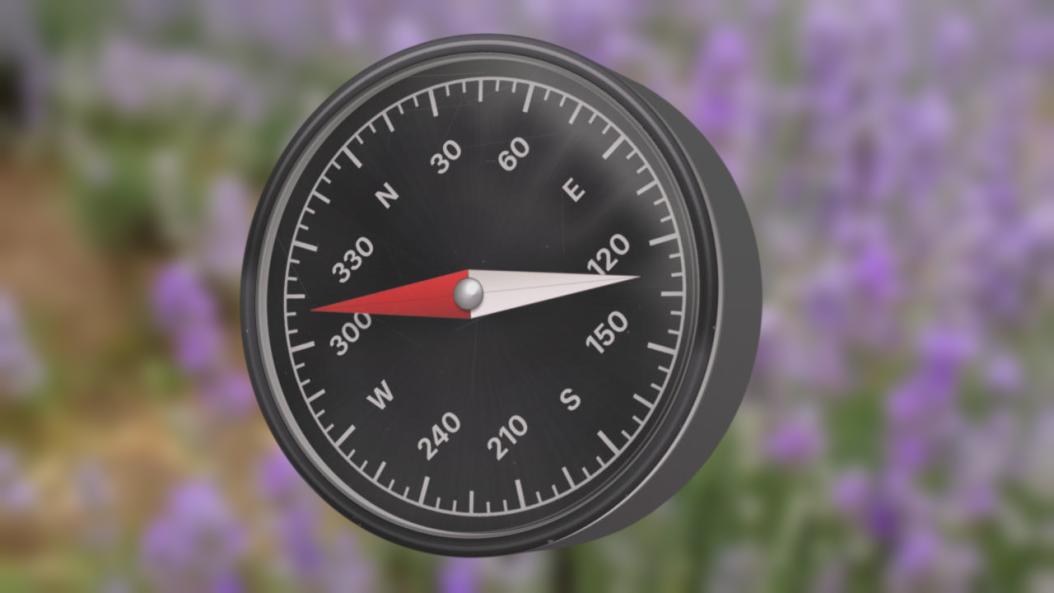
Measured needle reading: 310 °
